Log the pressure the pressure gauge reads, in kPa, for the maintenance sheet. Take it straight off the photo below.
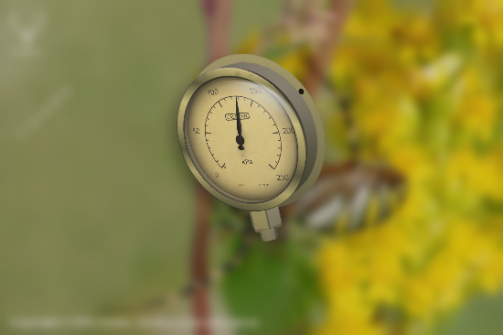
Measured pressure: 130 kPa
